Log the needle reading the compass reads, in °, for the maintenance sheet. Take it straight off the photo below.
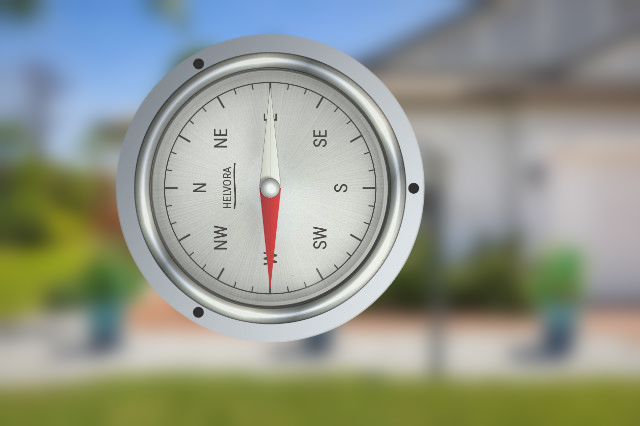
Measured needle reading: 270 °
